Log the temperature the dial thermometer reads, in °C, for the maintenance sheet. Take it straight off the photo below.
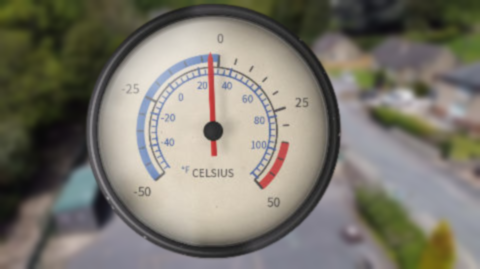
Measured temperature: -2.5 °C
